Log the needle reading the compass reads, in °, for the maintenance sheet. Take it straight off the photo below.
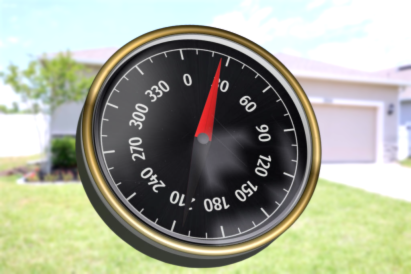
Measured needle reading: 25 °
